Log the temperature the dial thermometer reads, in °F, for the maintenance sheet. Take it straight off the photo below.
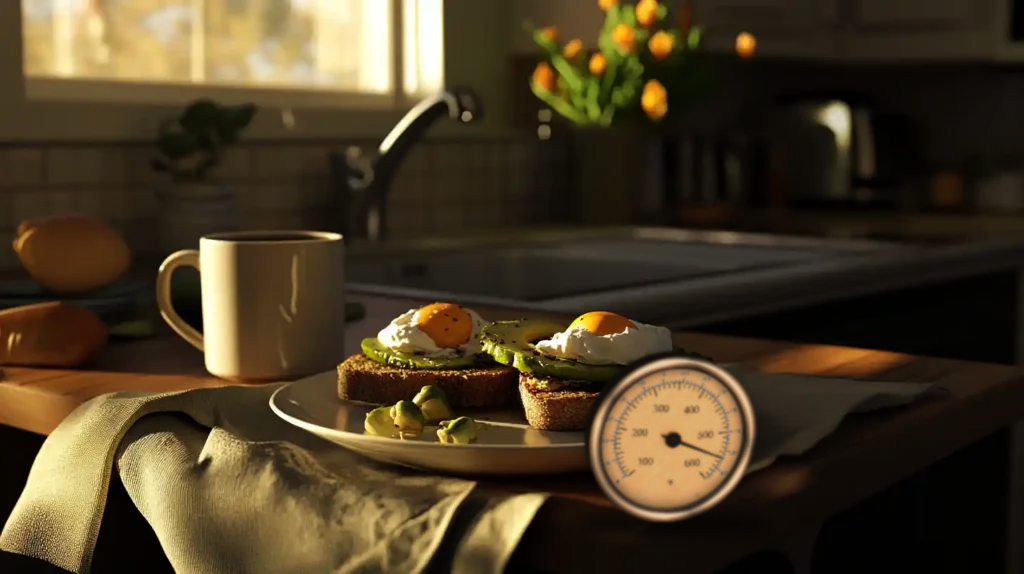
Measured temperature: 550 °F
